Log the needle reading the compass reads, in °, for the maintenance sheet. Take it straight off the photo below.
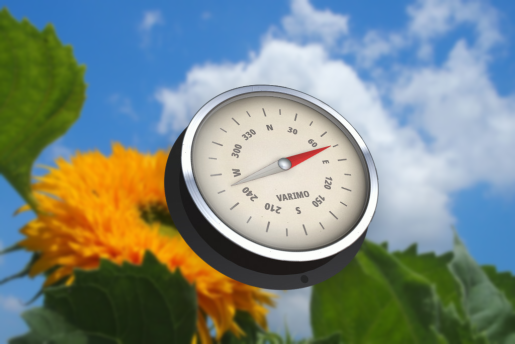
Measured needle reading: 75 °
